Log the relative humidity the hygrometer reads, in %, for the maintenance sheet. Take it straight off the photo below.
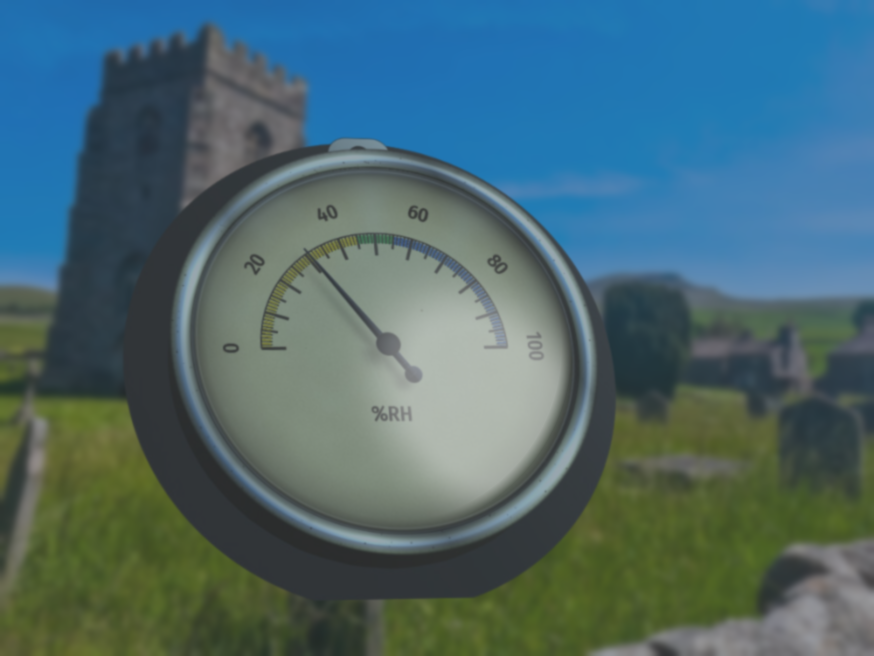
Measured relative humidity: 30 %
